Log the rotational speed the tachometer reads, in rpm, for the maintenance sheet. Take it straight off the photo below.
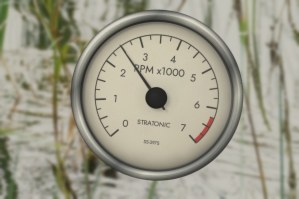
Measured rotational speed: 2500 rpm
